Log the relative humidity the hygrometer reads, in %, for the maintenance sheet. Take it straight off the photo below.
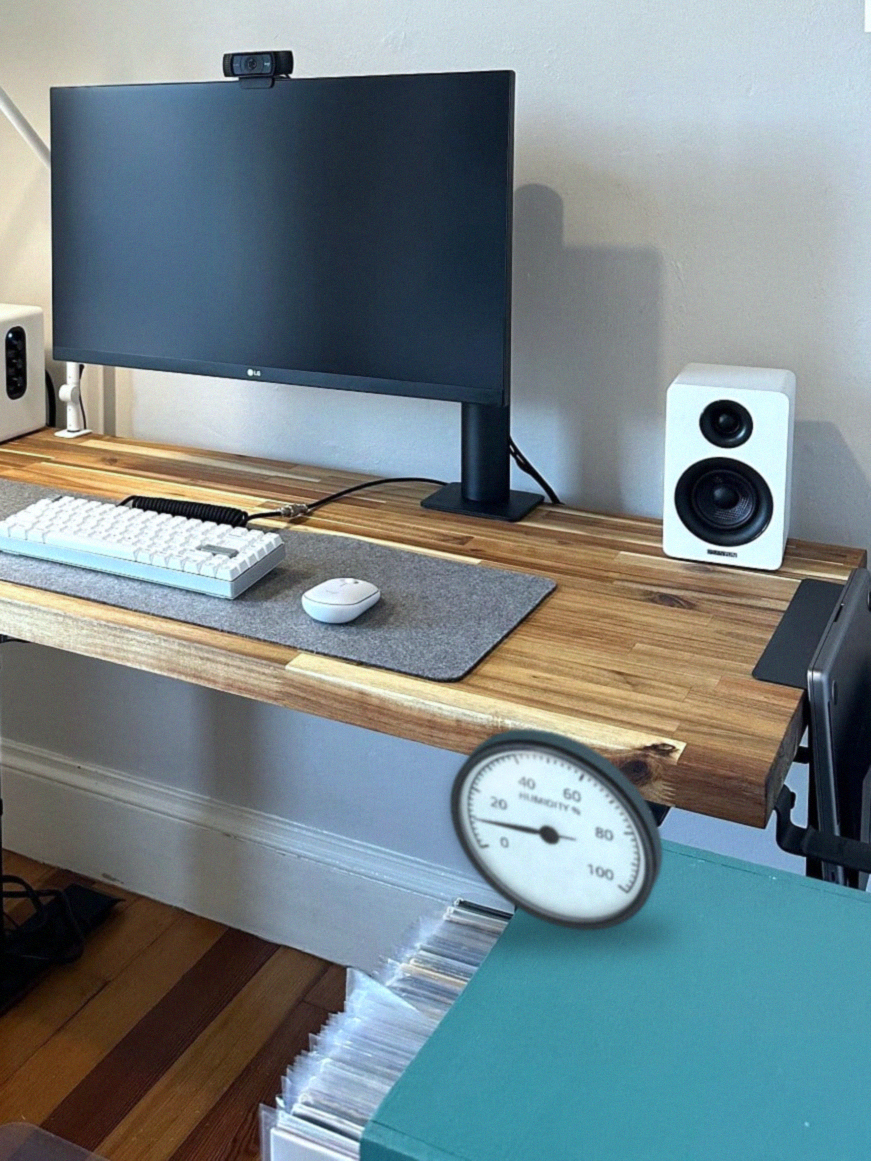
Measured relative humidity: 10 %
